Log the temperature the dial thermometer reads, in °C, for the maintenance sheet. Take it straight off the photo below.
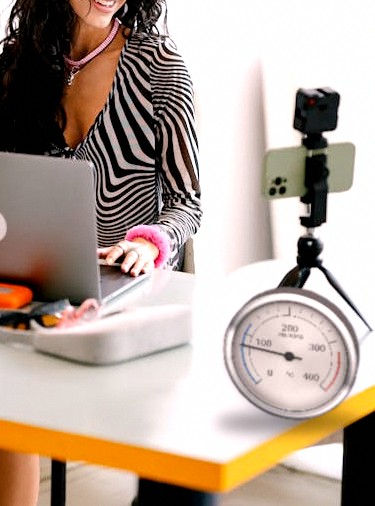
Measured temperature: 80 °C
